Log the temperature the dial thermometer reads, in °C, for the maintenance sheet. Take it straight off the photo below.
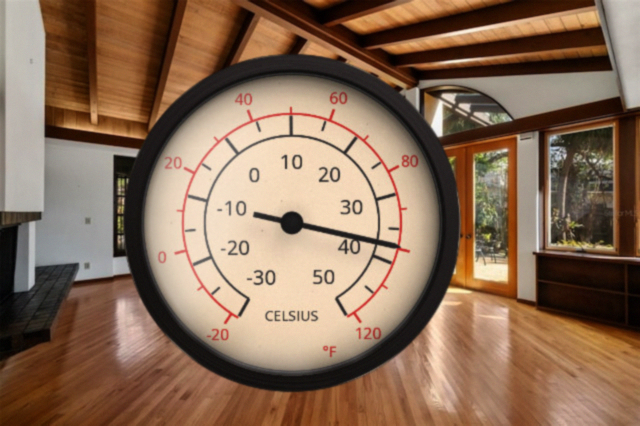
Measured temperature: 37.5 °C
